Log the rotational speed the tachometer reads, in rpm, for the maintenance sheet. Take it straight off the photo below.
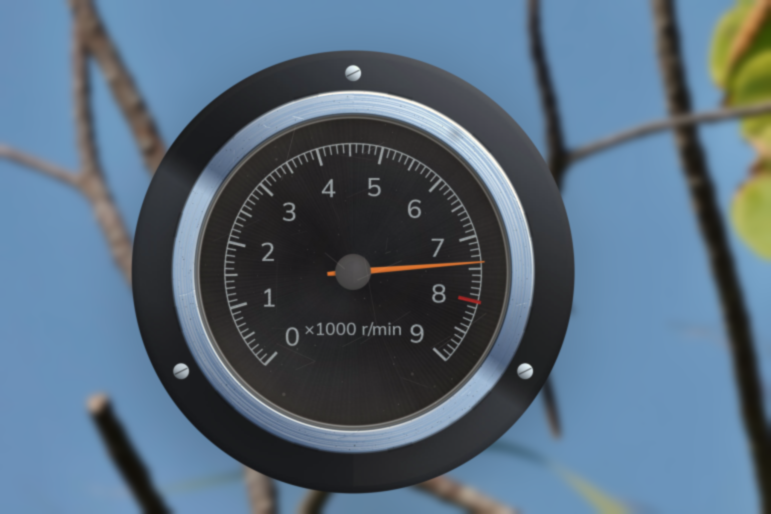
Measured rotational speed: 7400 rpm
